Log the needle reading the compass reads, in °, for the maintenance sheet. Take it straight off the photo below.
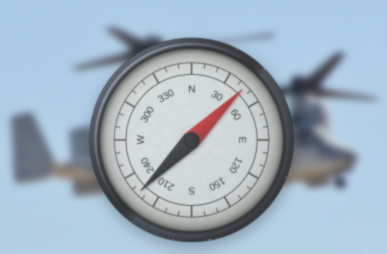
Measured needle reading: 45 °
